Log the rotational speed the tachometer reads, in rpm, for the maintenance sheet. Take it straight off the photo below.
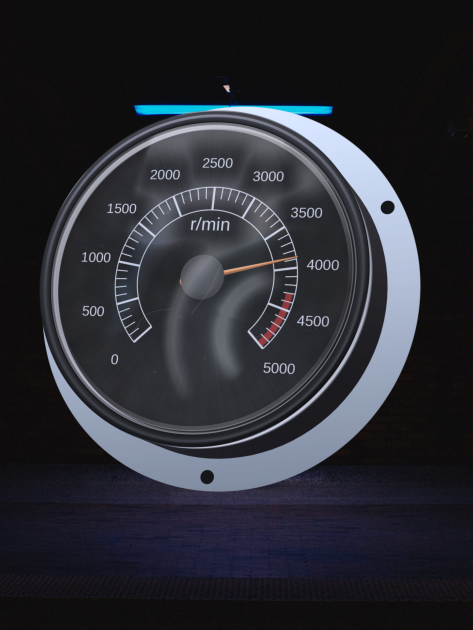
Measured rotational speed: 3900 rpm
